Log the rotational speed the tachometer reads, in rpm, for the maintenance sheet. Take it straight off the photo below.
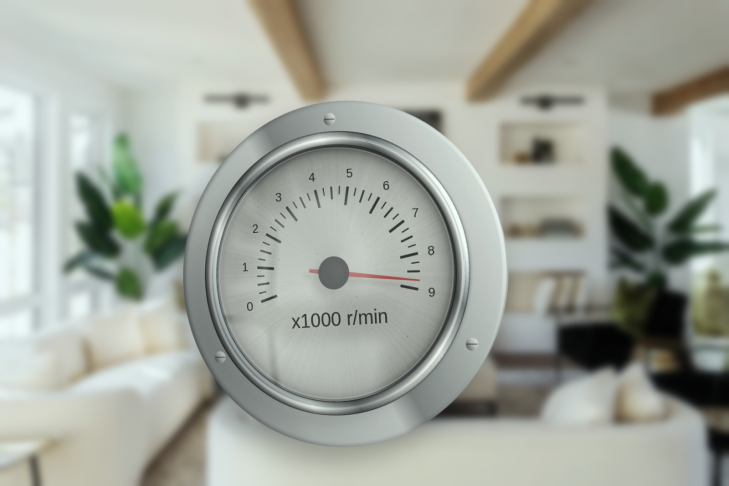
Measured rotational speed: 8750 rpm
